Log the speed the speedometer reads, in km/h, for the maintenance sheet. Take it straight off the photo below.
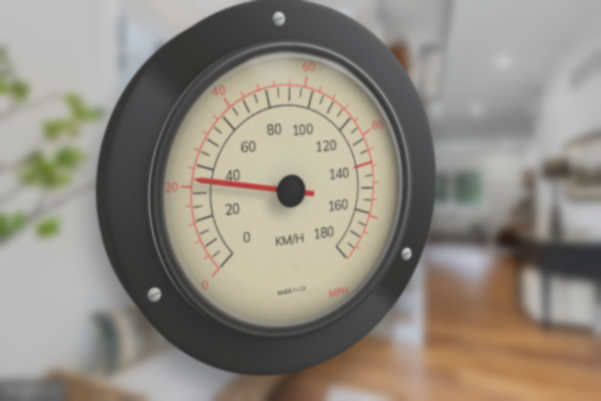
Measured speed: 35 km/h
